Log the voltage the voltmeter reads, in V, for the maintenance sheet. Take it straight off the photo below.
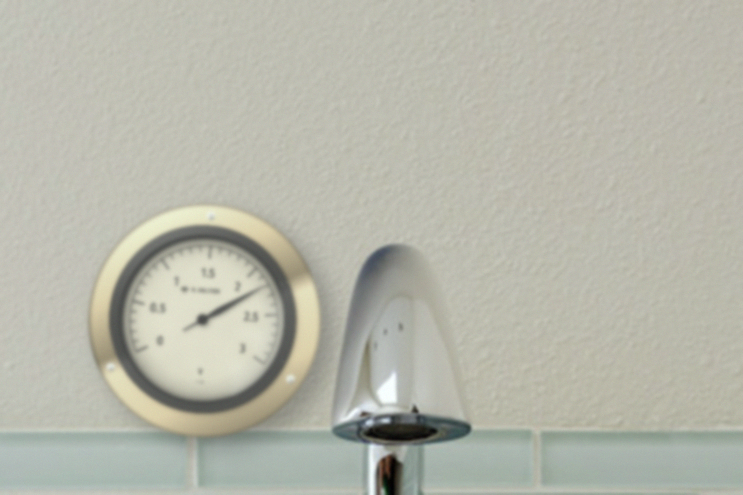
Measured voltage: 2.2 V
